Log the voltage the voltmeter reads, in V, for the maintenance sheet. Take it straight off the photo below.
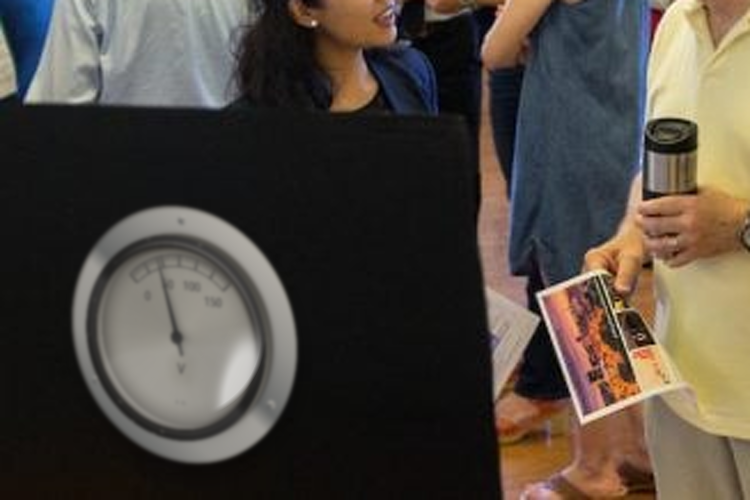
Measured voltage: 50 V
